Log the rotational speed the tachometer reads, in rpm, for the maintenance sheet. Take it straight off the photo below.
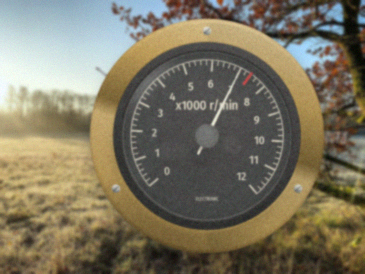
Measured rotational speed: 7000 rpm
